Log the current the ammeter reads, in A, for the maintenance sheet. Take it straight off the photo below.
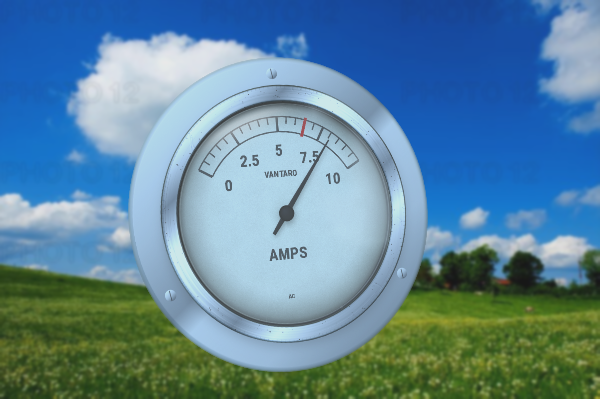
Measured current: 8 A
